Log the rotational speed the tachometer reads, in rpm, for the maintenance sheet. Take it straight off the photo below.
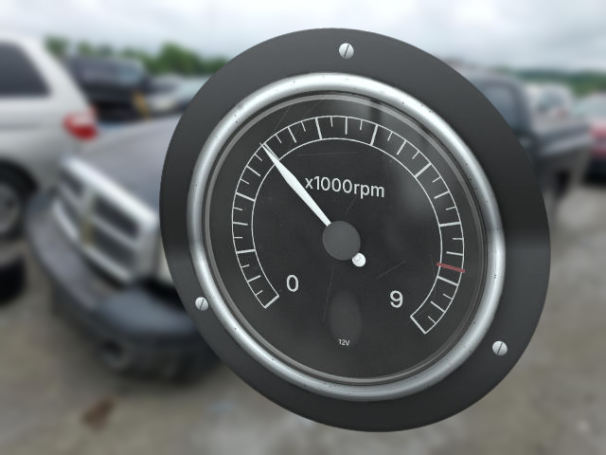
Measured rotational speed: 3000 rpm
